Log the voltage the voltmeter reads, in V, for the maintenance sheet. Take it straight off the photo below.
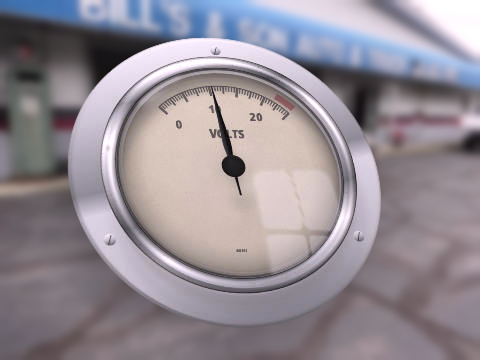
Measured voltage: 10 V
